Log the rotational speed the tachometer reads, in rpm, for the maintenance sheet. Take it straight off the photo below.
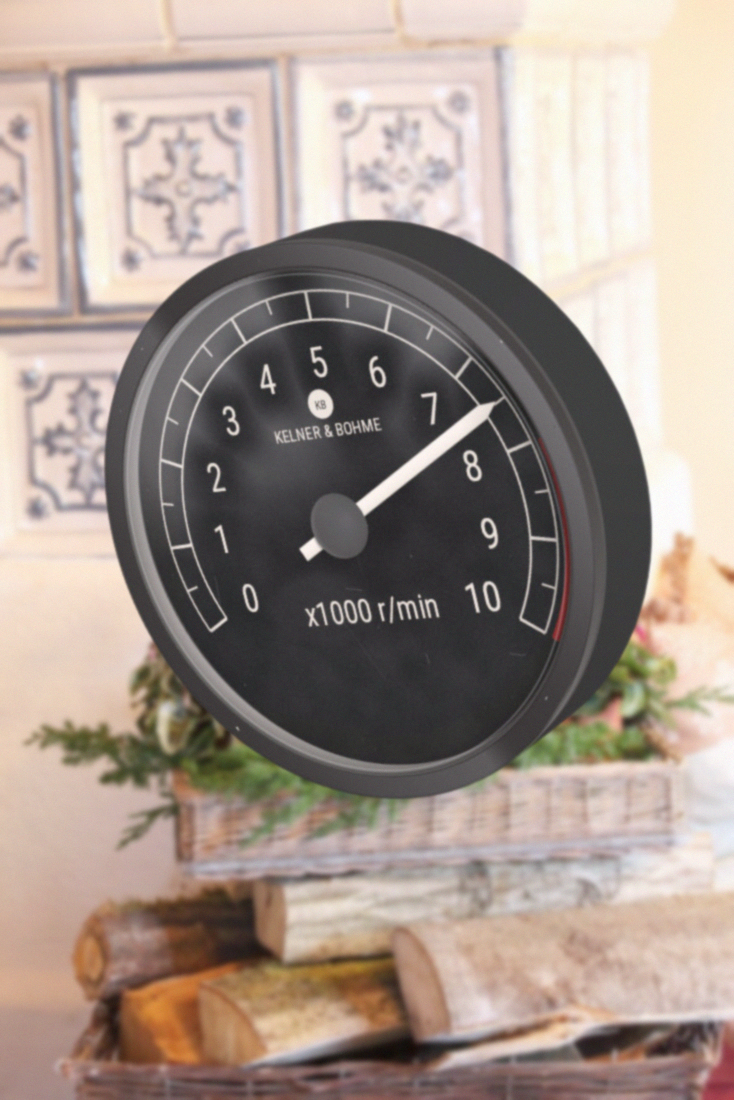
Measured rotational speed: 7500 rpm
